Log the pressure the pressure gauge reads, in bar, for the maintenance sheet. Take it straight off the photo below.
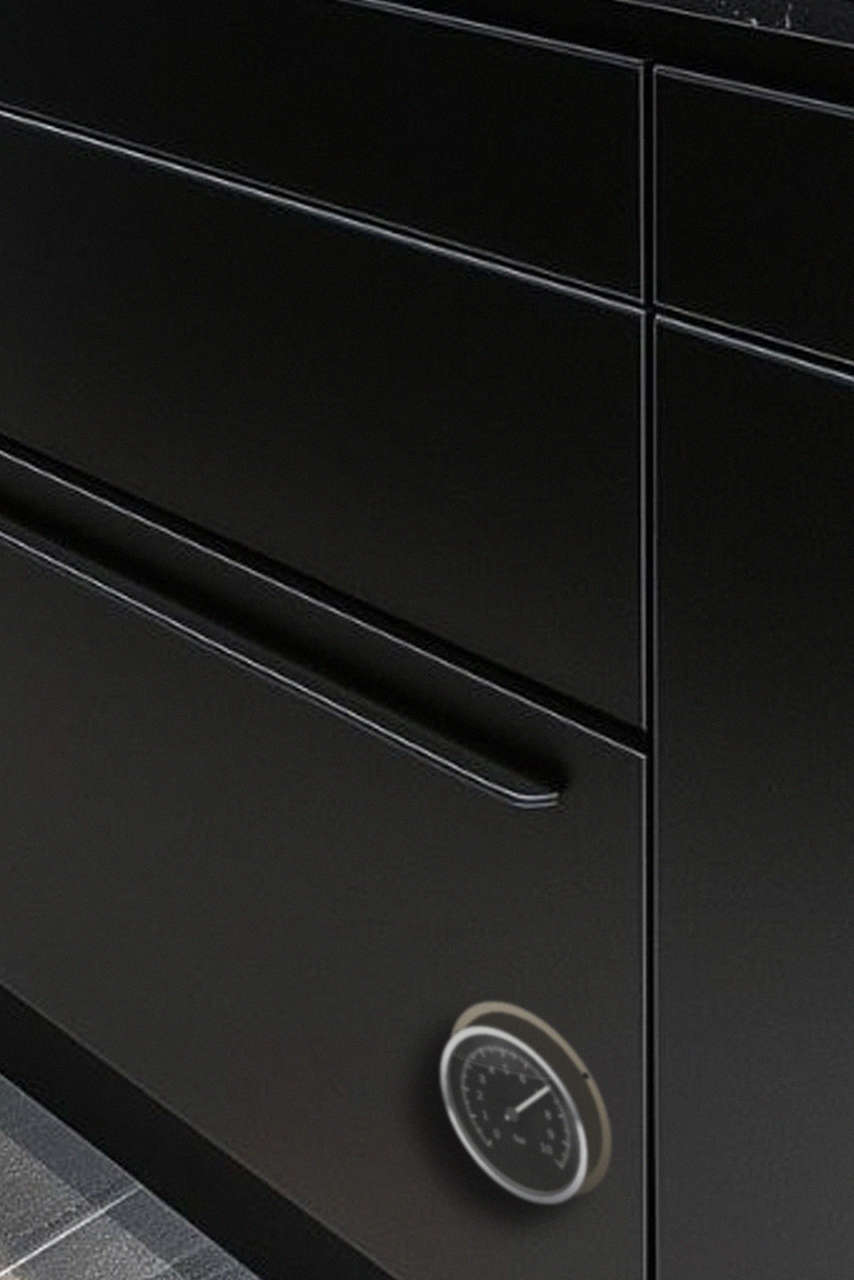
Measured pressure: 7 bar
